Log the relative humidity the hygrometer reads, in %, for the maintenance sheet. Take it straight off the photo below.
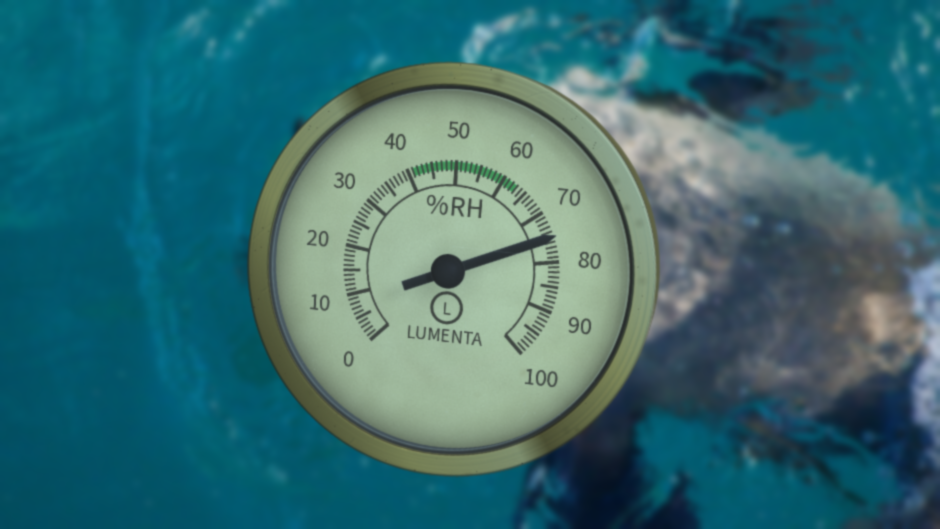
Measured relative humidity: 75 %
